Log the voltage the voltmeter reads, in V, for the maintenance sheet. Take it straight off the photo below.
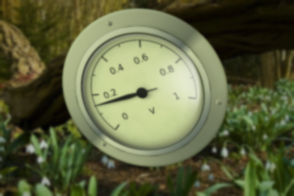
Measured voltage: 0.15 V
